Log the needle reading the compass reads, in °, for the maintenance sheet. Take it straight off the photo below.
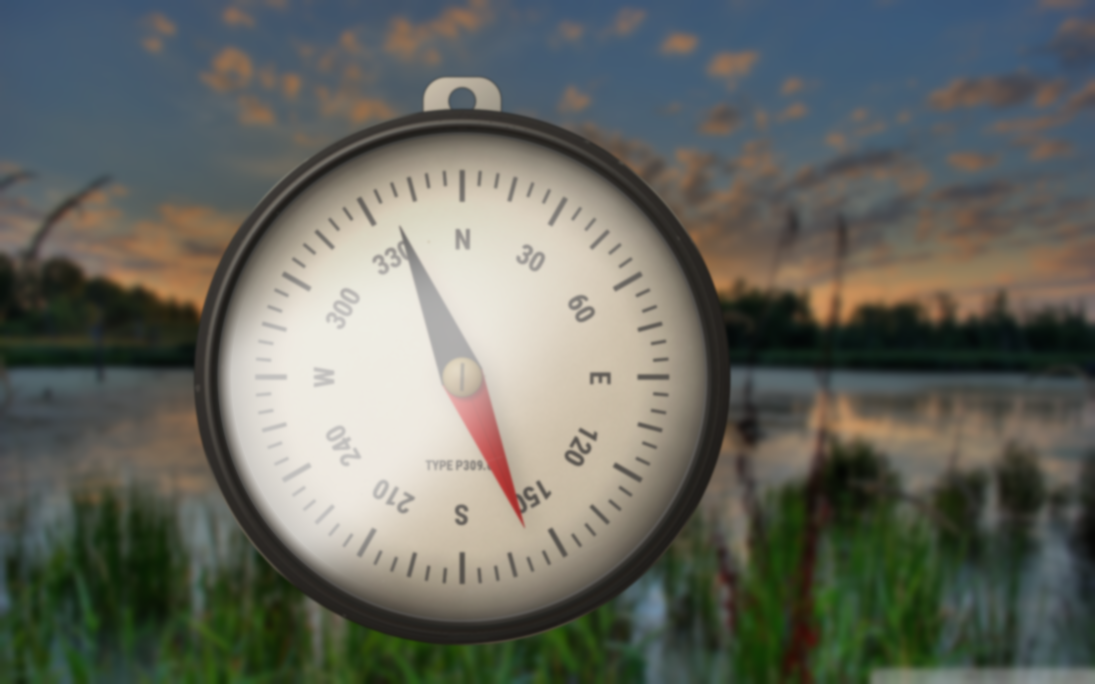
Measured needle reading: 157.5 °
